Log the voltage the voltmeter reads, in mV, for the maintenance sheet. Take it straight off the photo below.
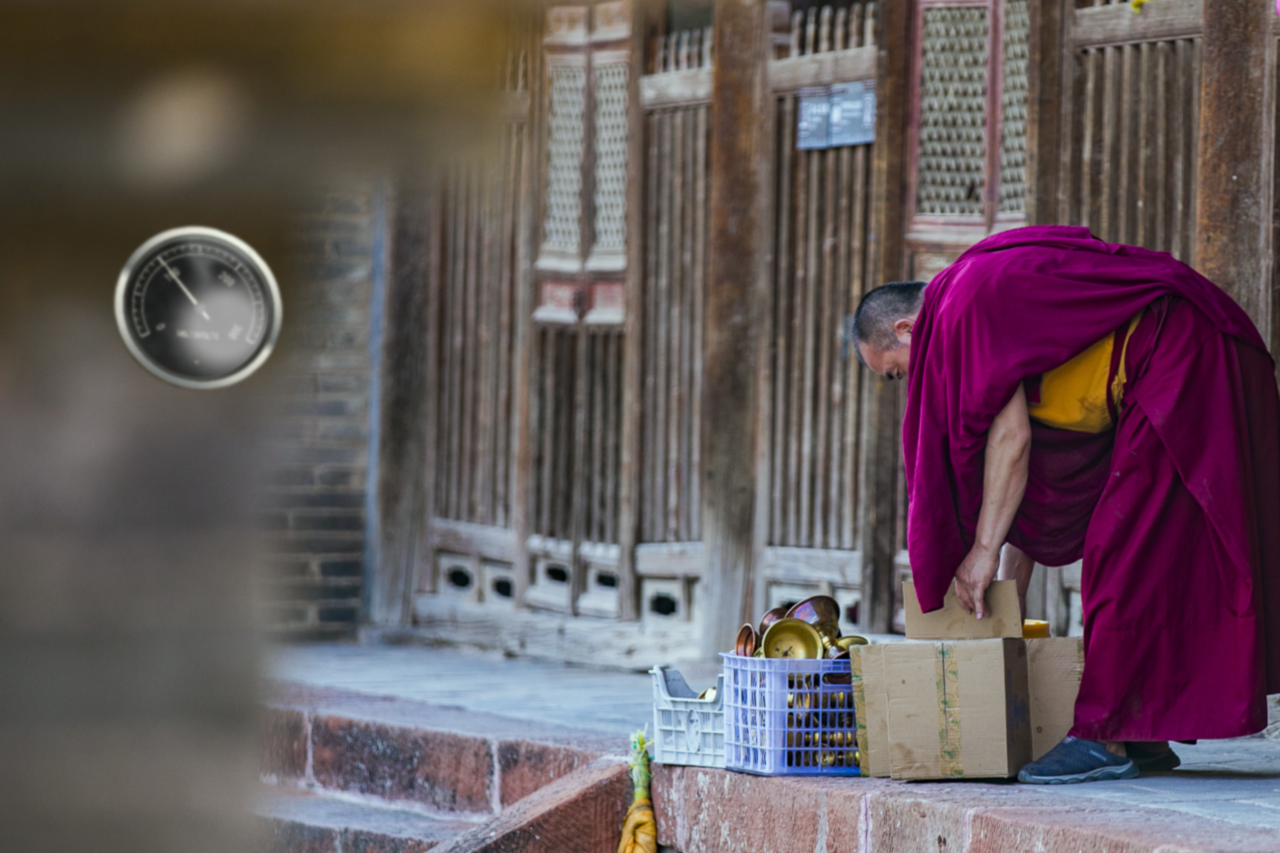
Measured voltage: 100 mV
